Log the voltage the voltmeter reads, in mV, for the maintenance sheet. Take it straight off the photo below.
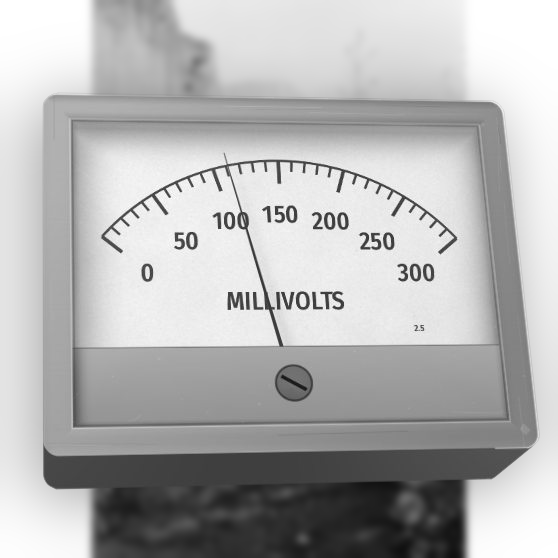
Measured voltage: 110 mV
